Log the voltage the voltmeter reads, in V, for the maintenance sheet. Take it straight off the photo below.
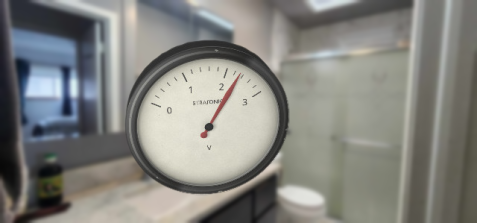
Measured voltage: 2.3 V
